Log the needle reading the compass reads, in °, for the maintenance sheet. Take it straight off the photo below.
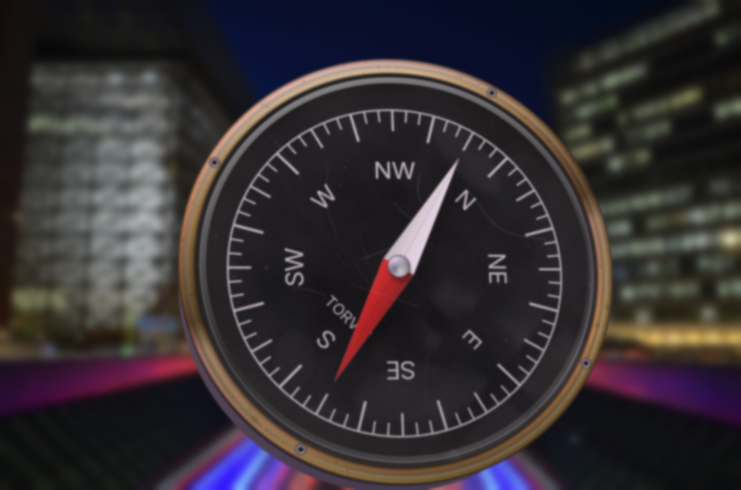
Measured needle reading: 165 °
